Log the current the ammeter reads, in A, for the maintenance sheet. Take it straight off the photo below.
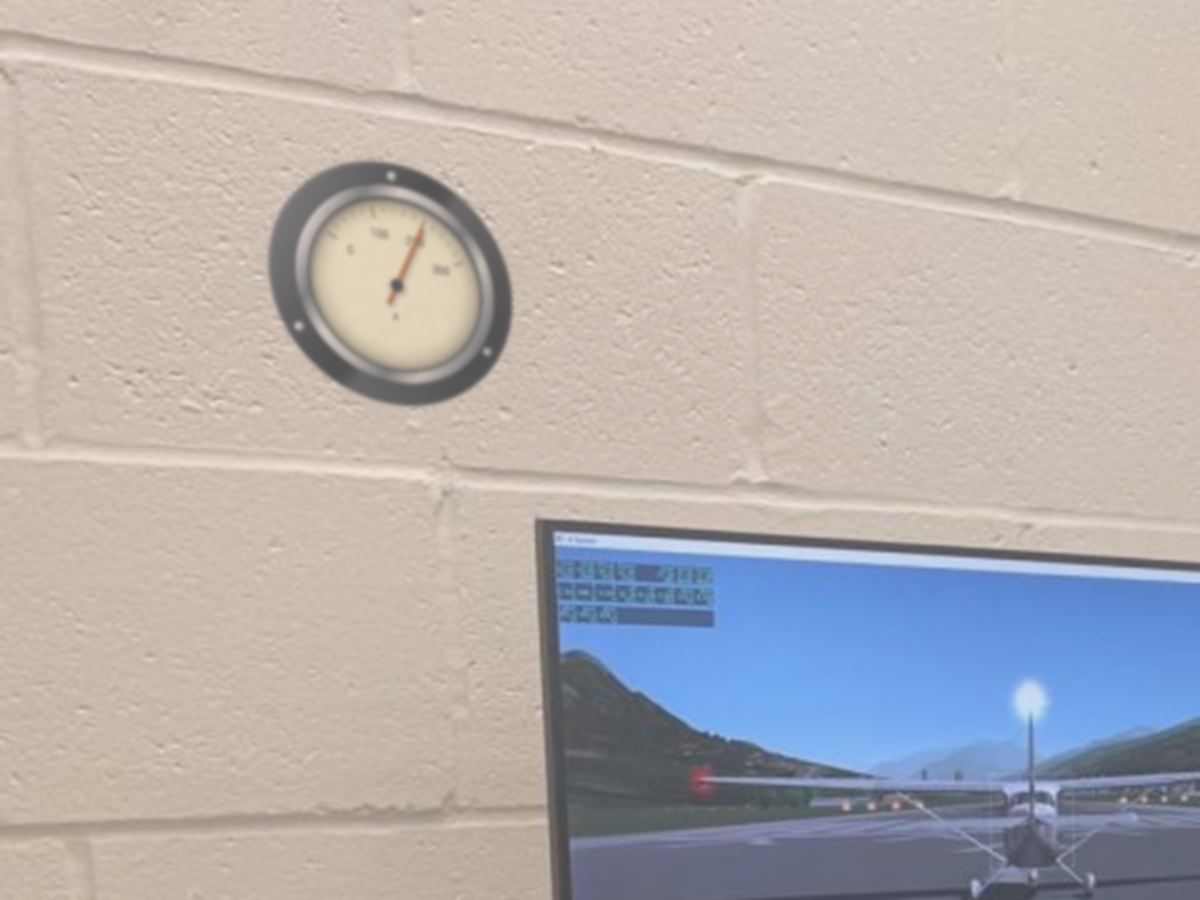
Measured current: 200 A
